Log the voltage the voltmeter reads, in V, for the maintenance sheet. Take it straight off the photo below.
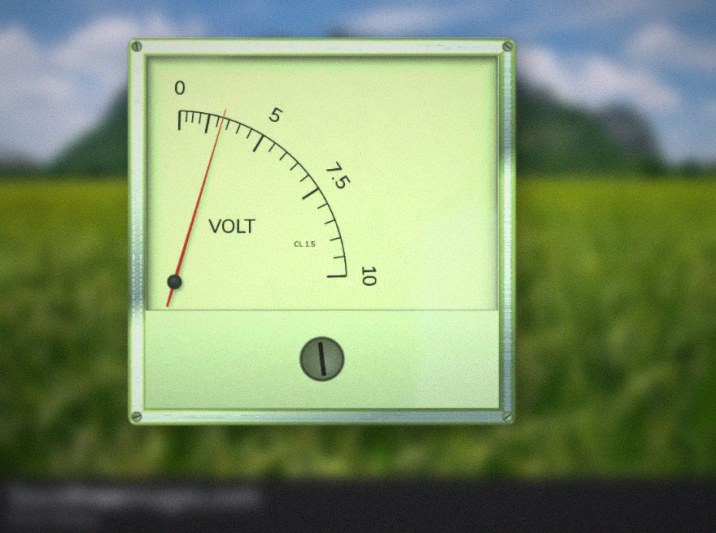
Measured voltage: 3.25 V
